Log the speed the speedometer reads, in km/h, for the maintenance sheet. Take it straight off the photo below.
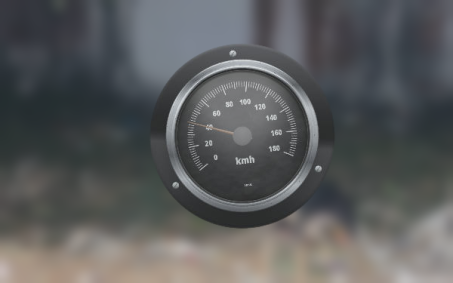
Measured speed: 40 km/h
